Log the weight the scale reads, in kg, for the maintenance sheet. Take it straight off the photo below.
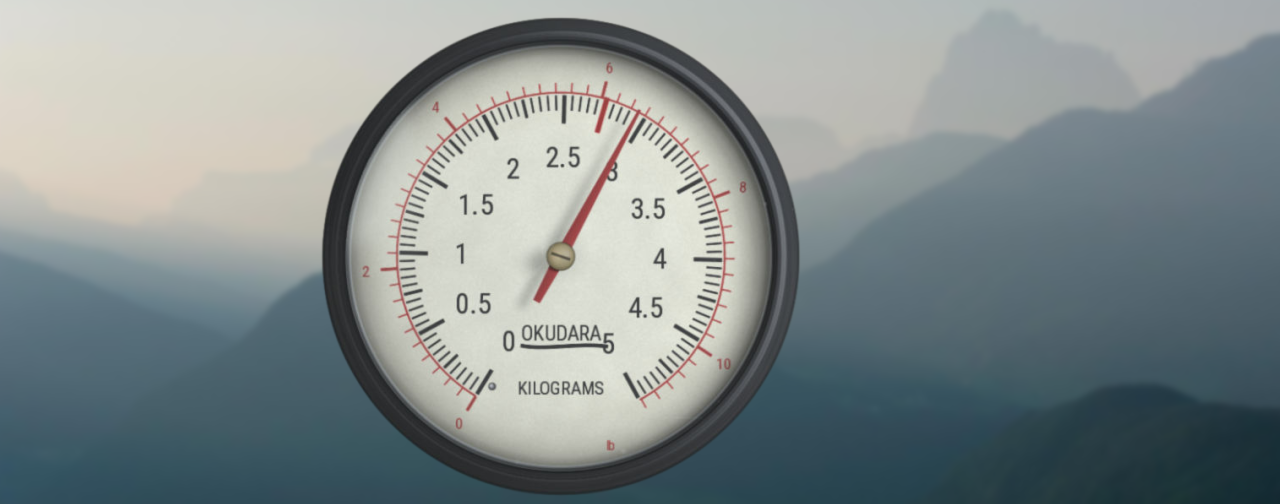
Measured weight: 2.95 kg
